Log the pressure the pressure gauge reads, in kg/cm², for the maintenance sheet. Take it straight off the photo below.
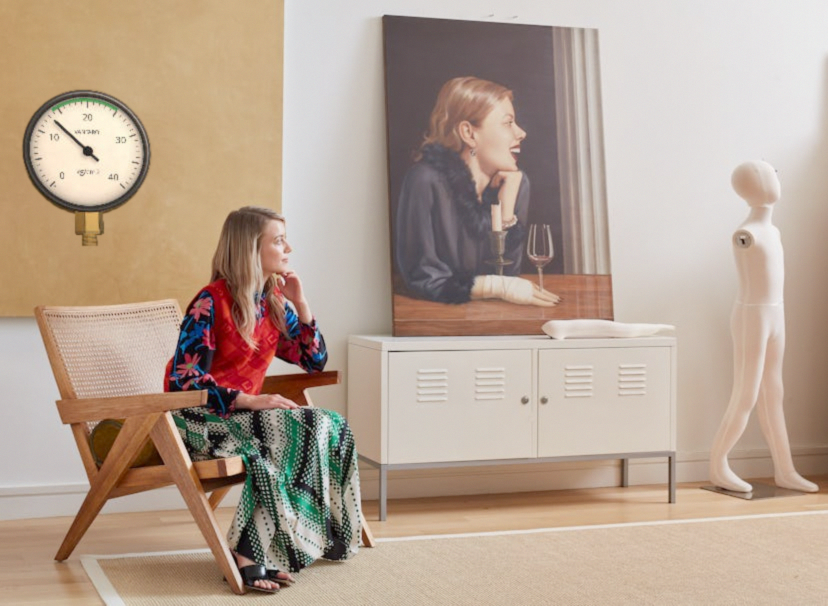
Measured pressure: 13 kg/cm²
